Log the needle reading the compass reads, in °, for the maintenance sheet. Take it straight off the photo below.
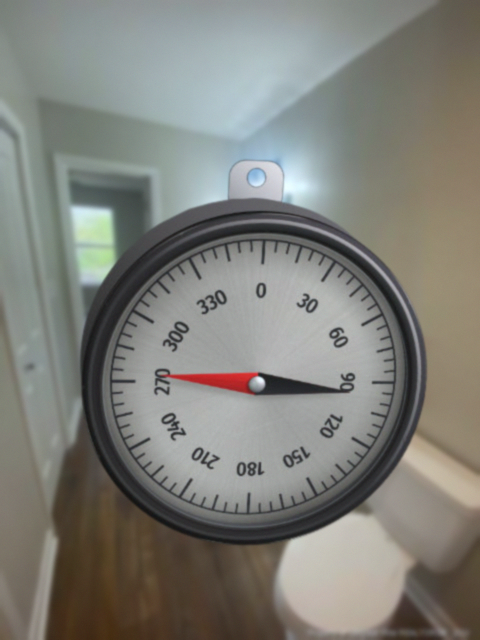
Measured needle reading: 275 °
